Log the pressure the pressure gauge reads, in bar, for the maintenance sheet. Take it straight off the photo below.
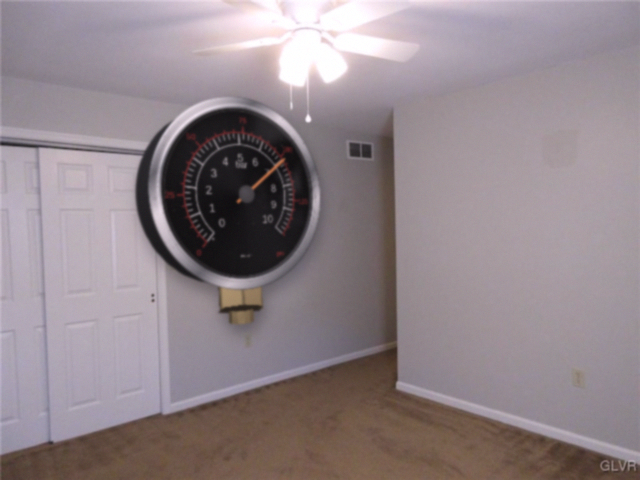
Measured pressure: 7 bar
